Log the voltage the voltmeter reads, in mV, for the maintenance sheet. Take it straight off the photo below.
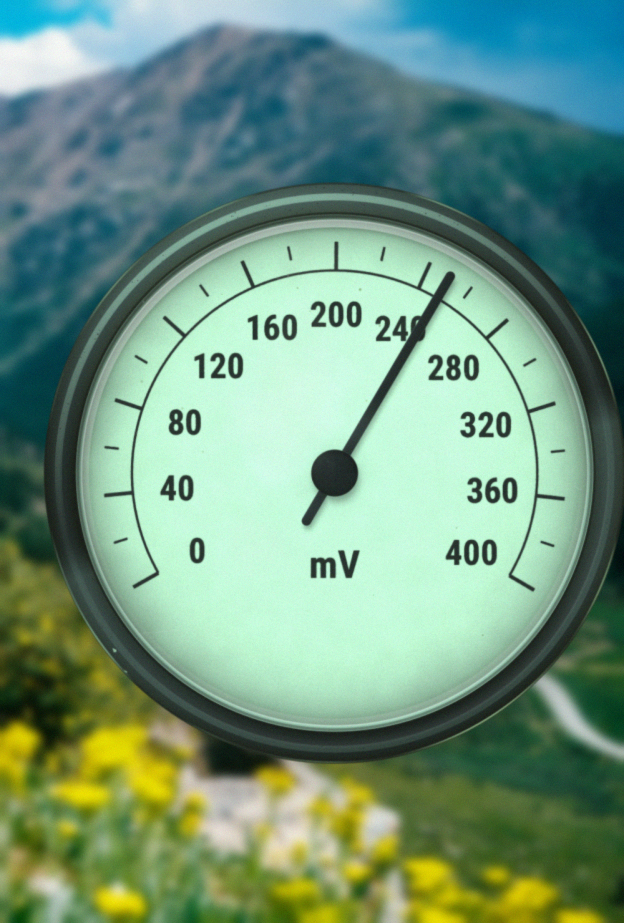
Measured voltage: 250 mV
